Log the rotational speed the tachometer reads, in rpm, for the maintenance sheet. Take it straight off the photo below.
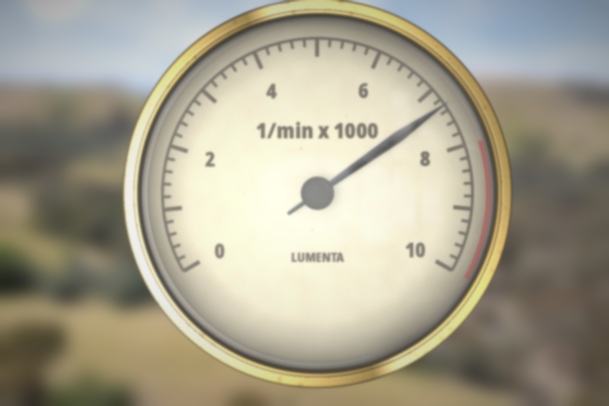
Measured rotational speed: 7300 rpm
